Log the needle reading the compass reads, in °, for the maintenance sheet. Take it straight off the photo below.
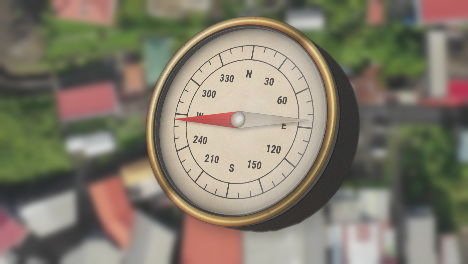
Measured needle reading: 265 °
